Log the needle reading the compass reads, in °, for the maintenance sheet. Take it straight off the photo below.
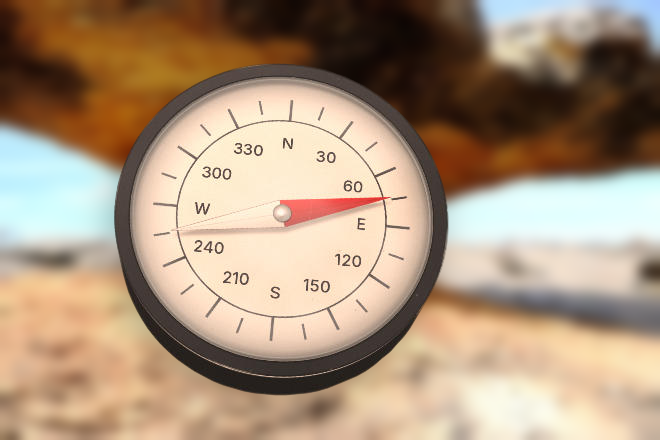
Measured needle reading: 75 °
